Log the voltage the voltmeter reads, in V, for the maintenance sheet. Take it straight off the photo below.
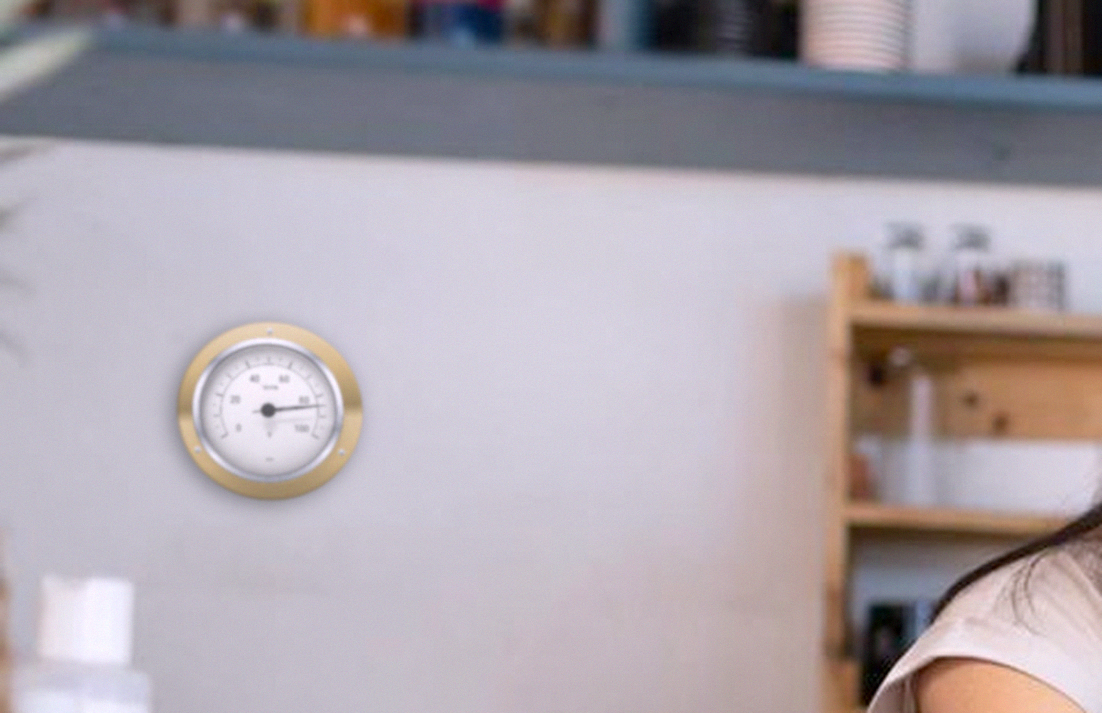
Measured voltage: 85 V
